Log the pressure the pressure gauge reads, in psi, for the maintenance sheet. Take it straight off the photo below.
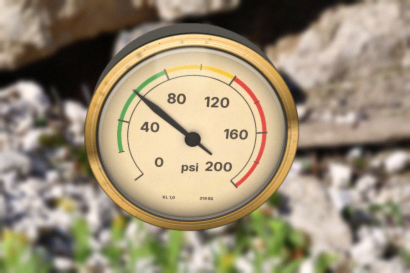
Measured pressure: 60 psi
